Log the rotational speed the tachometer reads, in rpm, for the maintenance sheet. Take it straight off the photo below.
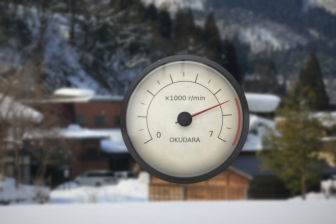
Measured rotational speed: 5500 rpm
